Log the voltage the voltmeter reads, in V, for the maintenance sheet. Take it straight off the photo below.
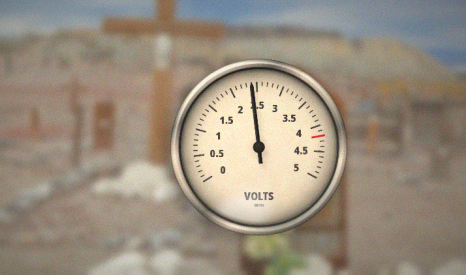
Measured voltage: 2.4 V
